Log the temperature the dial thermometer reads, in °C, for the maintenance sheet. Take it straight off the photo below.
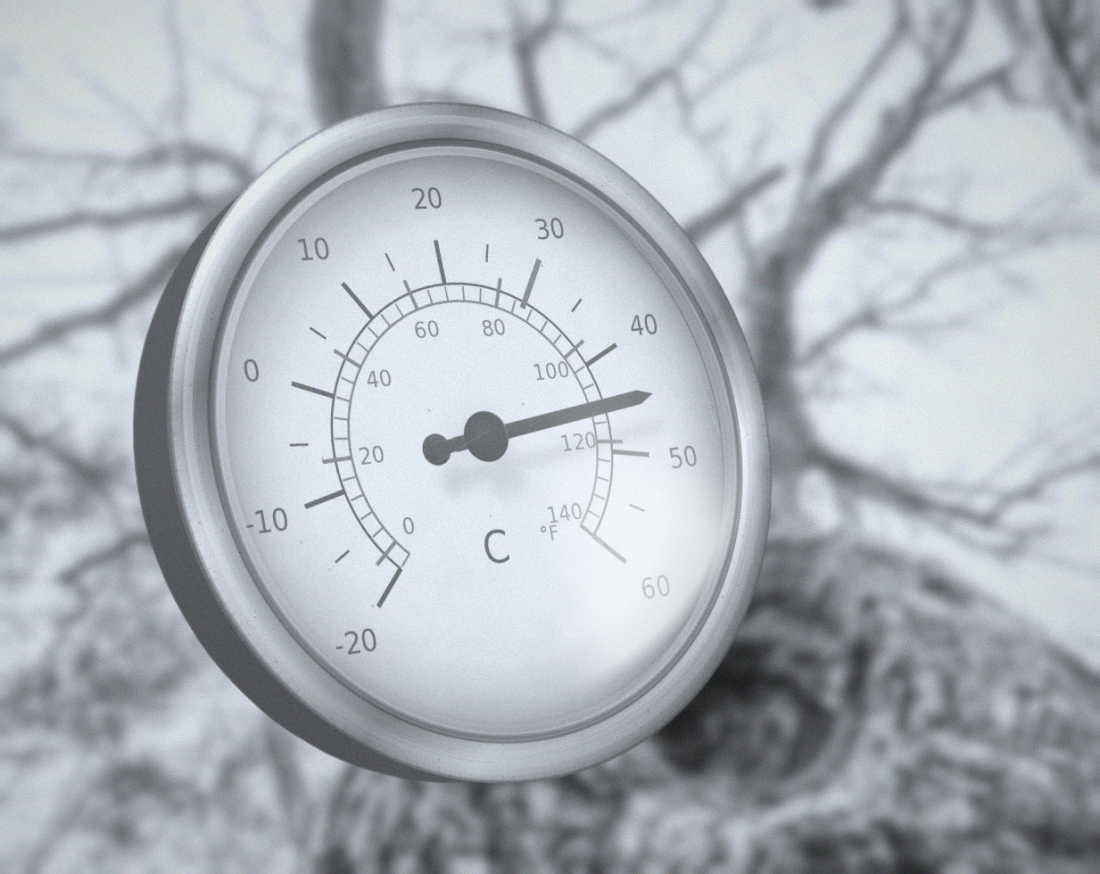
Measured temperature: 45 °C
